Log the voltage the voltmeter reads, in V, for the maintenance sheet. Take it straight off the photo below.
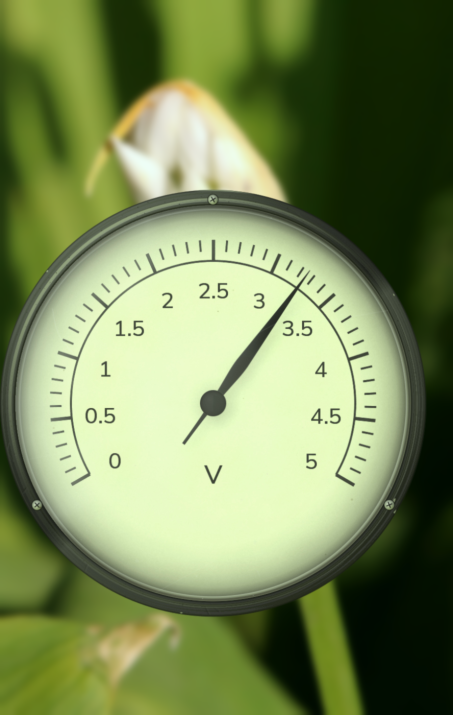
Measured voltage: 3.25 V
